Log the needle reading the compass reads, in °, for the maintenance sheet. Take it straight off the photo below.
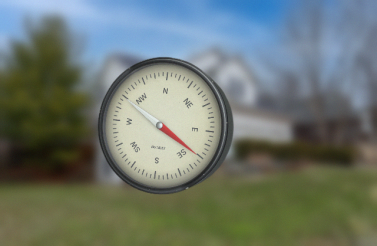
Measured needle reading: 120 °
